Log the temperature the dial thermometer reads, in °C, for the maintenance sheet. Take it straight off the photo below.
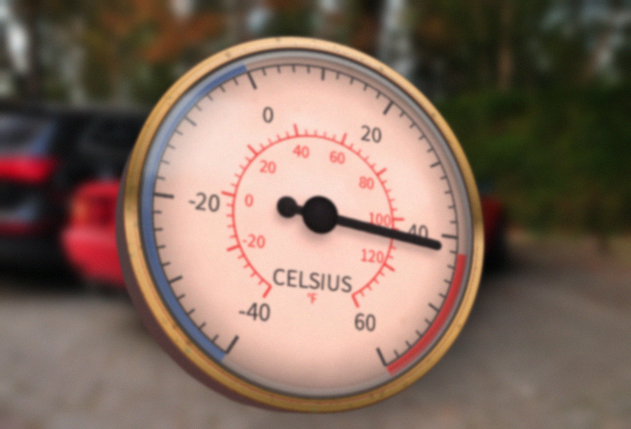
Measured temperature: 42 °C
